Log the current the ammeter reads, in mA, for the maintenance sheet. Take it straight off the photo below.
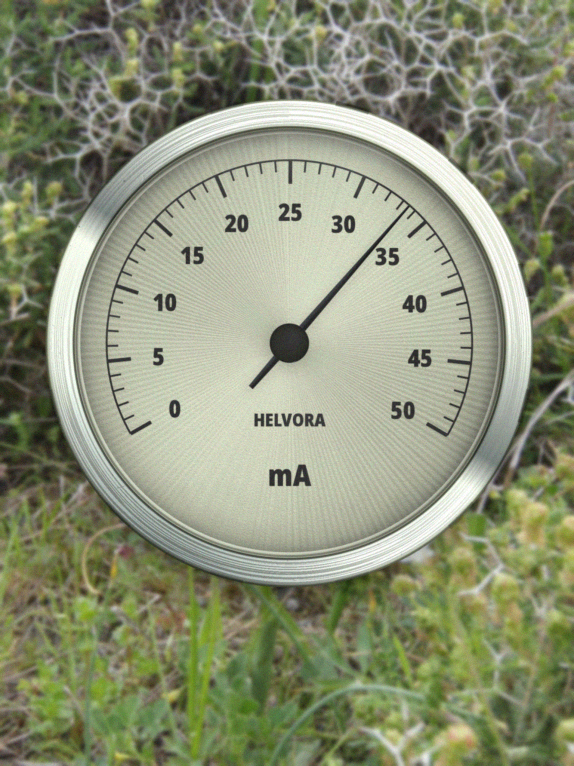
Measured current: 33.5 mA
